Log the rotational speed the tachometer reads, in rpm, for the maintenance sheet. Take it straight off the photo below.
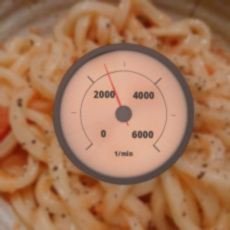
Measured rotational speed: 2500 rpm
